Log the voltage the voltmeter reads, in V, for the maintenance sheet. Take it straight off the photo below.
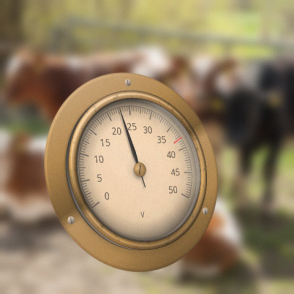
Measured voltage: 22.5 V
